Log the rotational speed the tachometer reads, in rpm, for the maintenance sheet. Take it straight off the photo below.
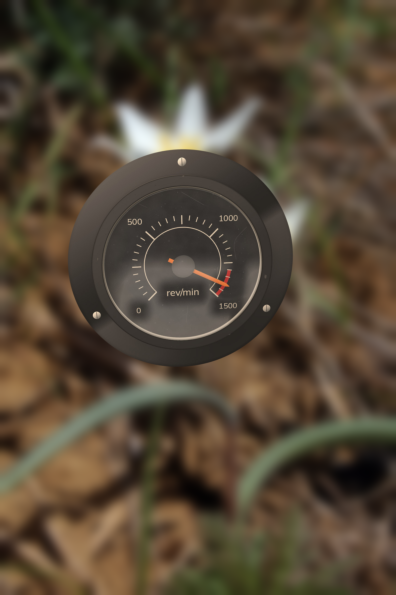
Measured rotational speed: 1400 rpm
